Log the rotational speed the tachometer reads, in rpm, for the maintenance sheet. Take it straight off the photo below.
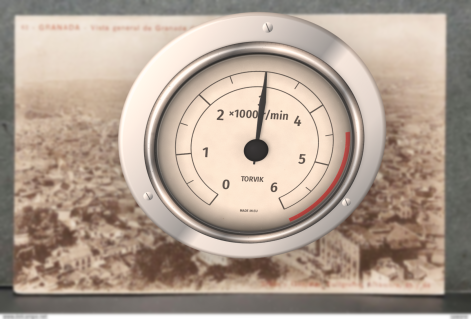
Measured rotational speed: 3000 rpm
